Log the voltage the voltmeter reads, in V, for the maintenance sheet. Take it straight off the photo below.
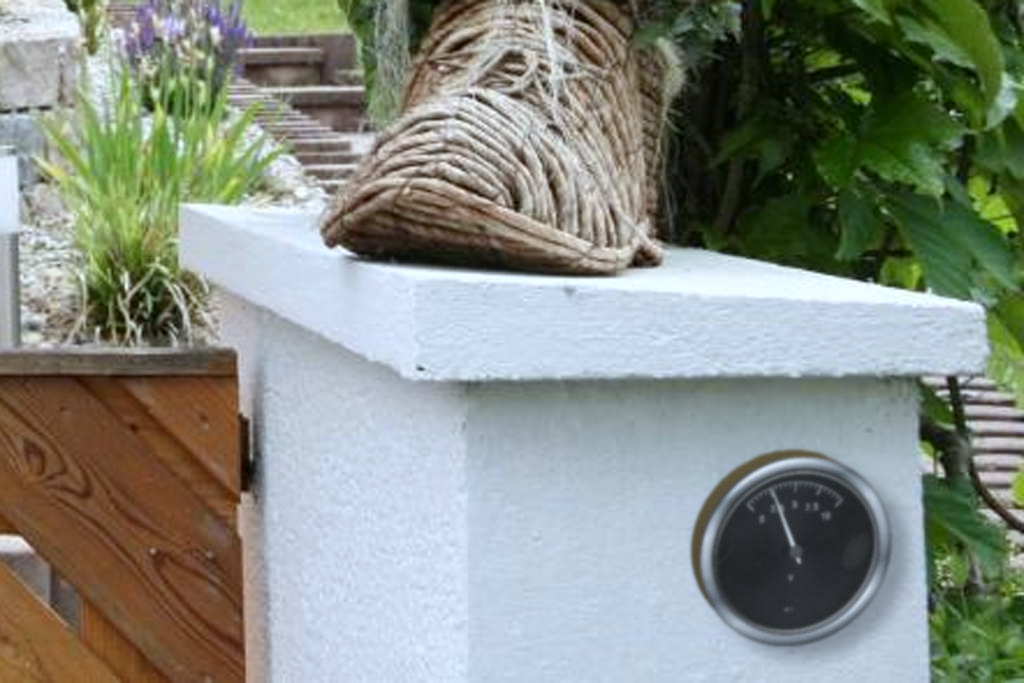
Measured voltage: 2.5 V
